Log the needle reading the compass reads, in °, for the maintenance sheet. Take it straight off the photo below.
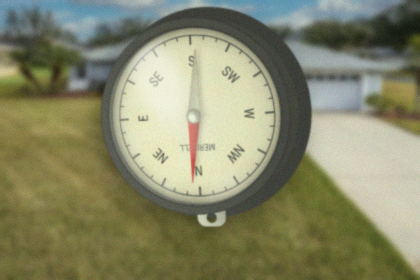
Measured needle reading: 5 °
